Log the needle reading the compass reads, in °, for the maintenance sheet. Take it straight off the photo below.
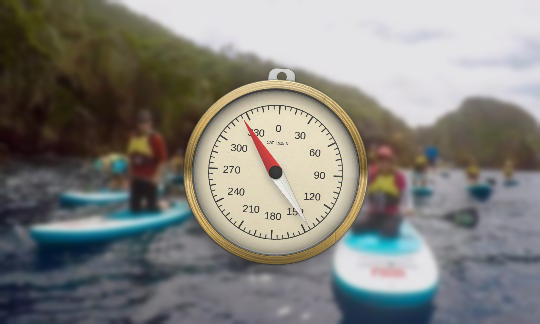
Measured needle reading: 325 °
